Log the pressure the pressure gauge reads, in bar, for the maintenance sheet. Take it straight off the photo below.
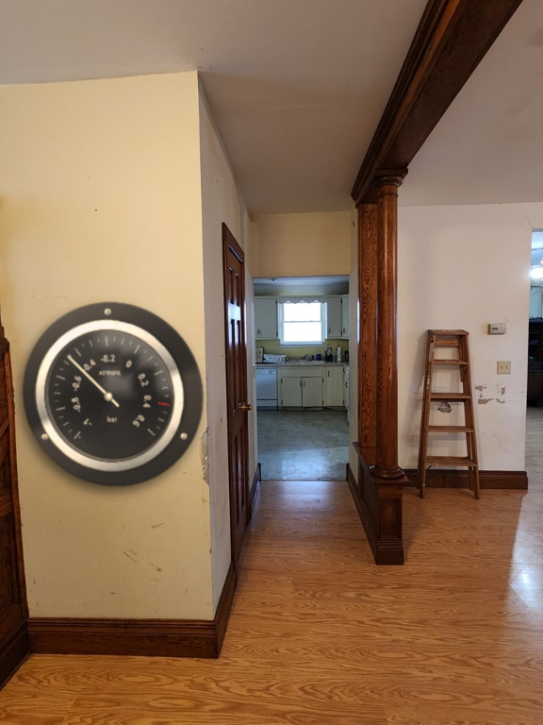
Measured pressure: -0.45 bar
